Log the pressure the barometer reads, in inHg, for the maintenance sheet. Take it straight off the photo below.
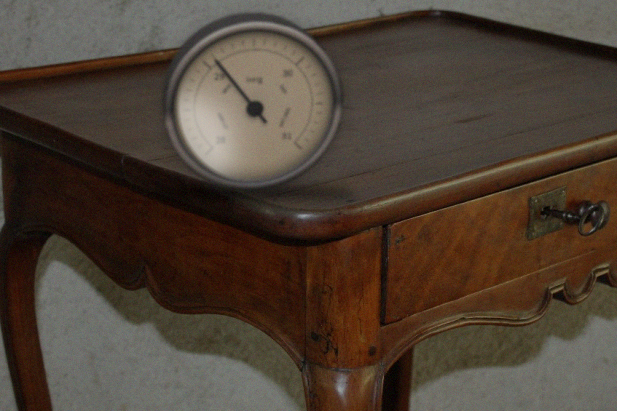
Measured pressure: 29.1 inHg
